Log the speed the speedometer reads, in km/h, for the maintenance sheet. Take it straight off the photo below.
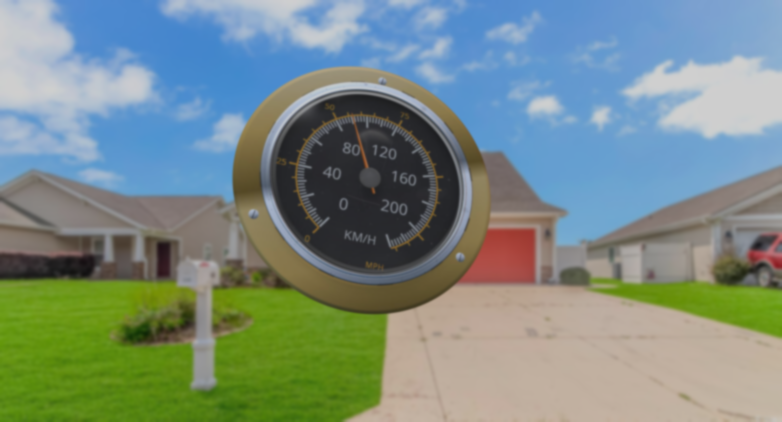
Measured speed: 90 km/h
